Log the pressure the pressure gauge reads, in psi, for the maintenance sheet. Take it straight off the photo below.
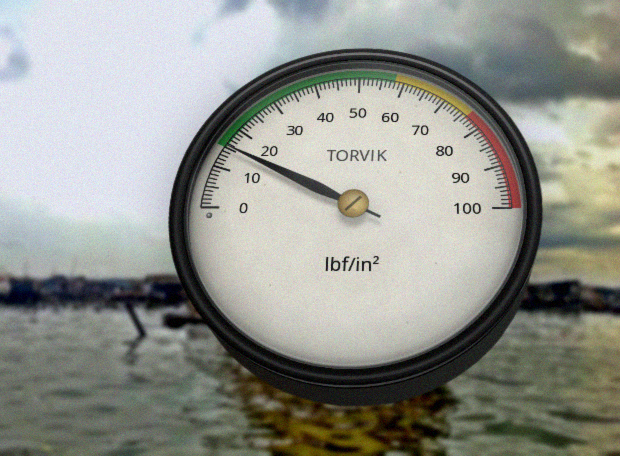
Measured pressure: 15 psi
